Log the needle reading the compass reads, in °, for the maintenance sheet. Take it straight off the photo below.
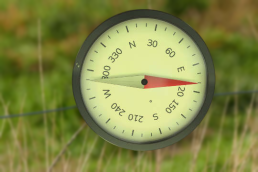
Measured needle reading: 110 °
